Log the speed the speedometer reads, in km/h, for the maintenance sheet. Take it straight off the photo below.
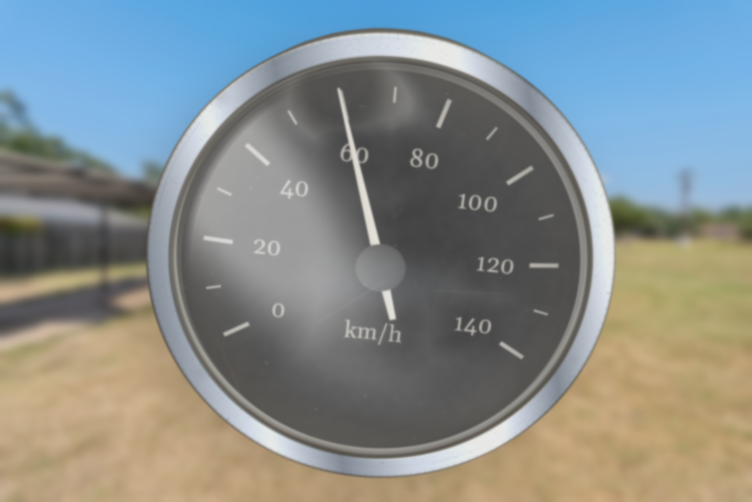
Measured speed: 60 km/h
